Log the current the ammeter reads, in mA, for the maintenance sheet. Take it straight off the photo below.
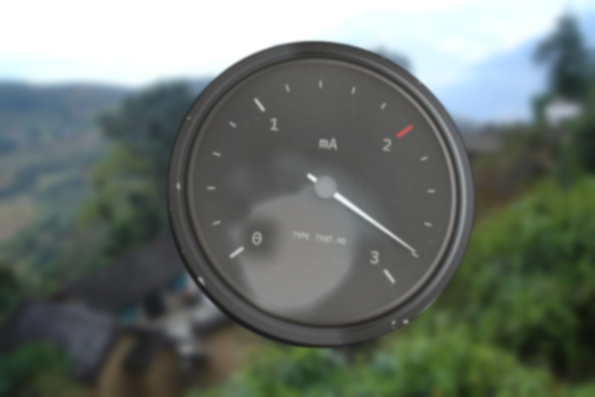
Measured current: 2.8 mA
